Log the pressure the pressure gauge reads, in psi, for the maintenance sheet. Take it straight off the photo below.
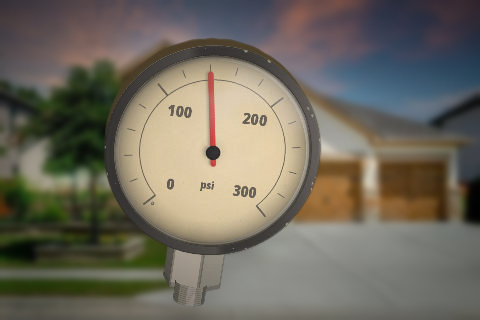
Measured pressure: 140 psi
